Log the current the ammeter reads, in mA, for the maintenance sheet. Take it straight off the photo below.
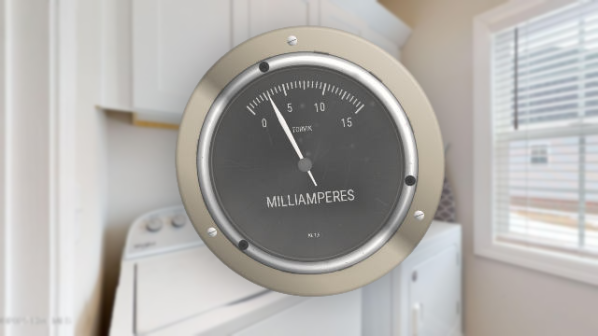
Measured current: 3 mA
